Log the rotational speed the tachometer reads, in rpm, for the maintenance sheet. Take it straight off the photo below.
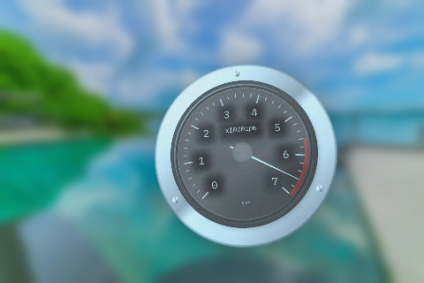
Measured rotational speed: 6600 rpm
